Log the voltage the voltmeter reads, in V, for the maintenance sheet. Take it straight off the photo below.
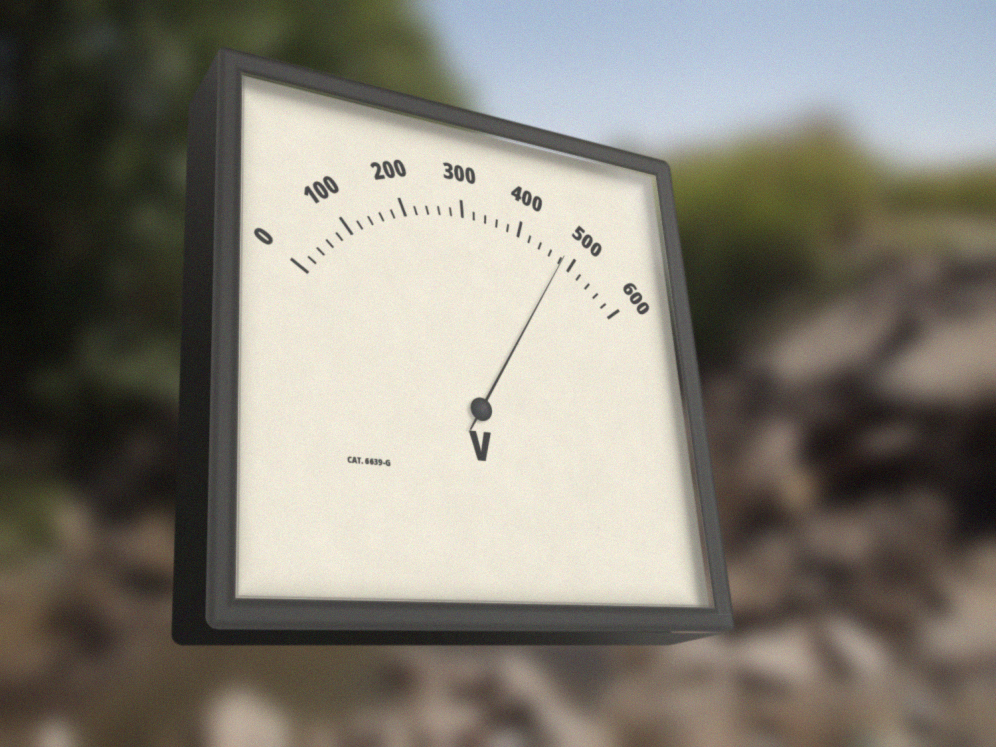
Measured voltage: 480 V
